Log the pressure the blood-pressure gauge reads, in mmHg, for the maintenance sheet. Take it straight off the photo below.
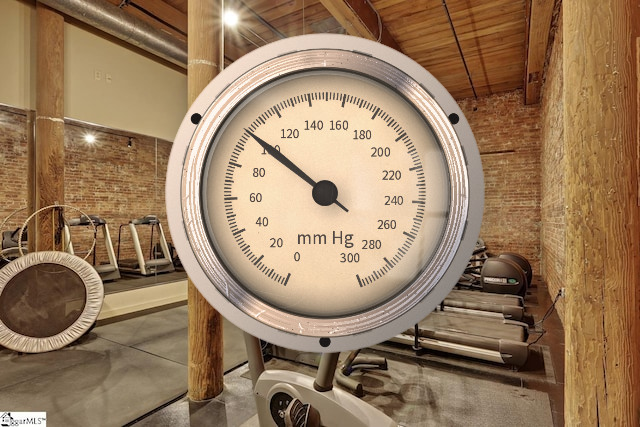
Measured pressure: 100 mmHg
